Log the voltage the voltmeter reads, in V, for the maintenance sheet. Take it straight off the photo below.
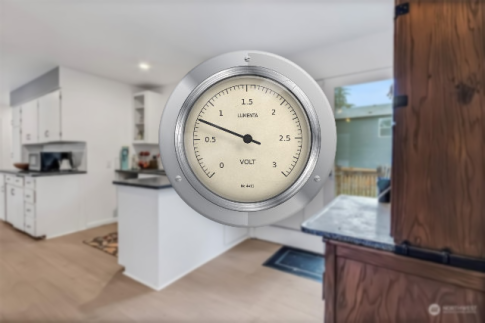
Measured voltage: 0.75 V
